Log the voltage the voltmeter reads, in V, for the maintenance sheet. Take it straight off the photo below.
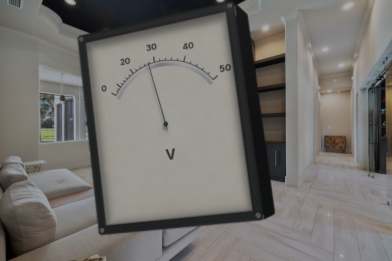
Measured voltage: 28 V
